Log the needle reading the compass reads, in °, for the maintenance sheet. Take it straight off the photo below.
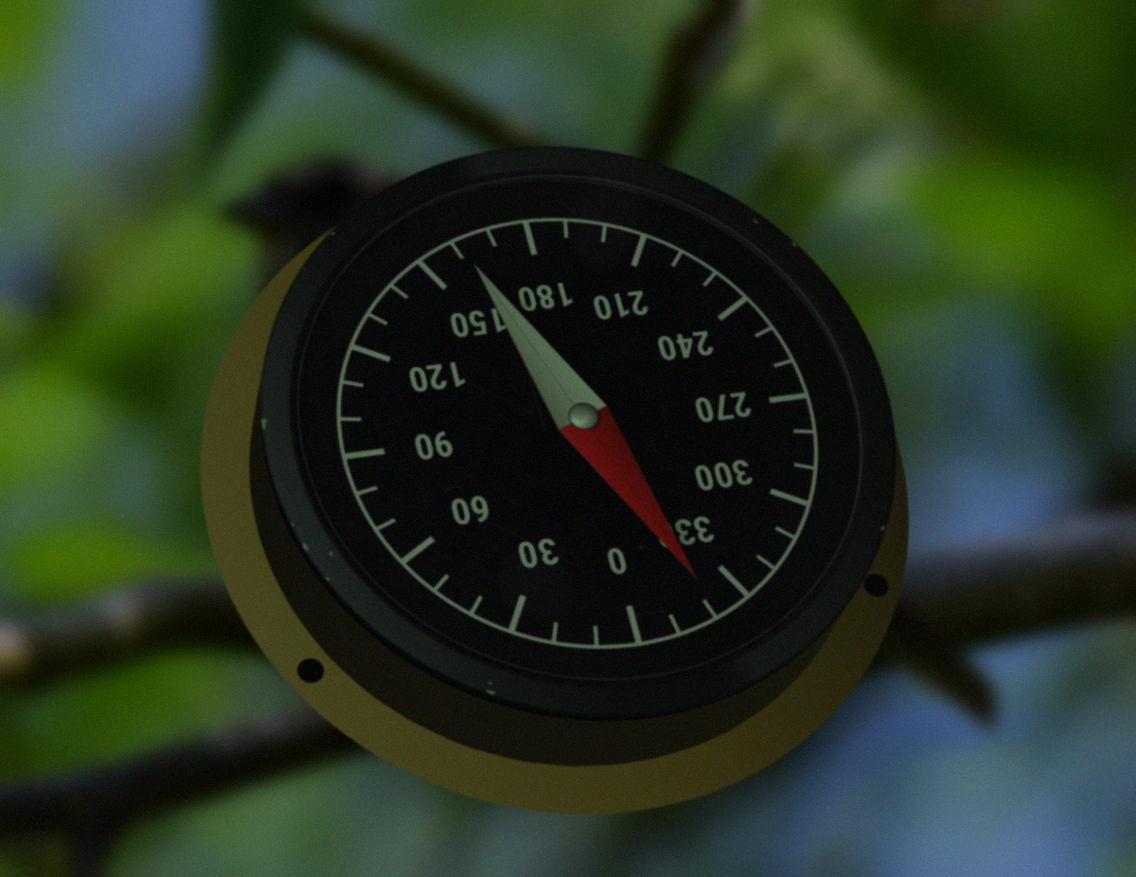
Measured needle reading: 340 °
